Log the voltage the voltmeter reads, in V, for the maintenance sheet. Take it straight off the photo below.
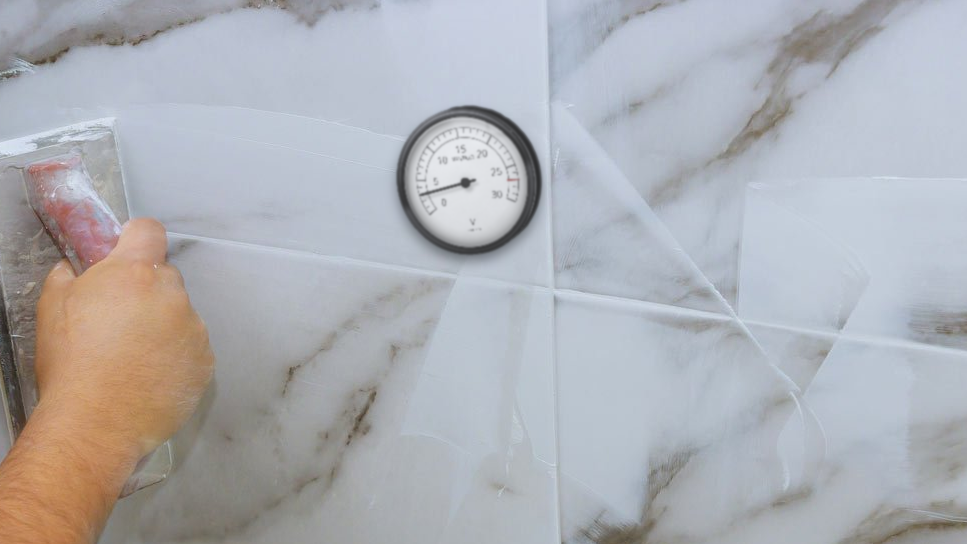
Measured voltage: 3 V
